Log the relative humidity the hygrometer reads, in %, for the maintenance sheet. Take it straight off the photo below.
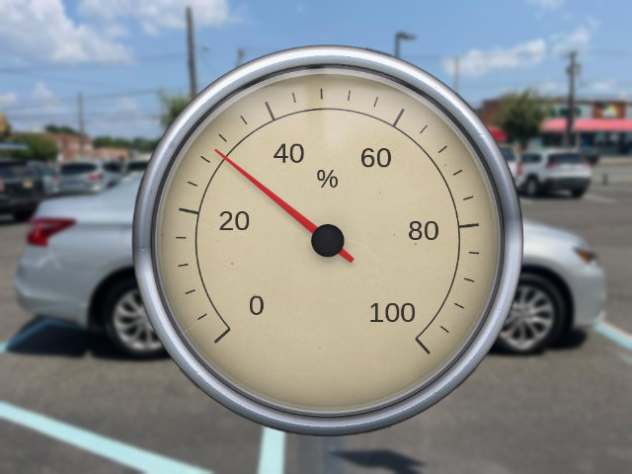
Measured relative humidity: 30 %
